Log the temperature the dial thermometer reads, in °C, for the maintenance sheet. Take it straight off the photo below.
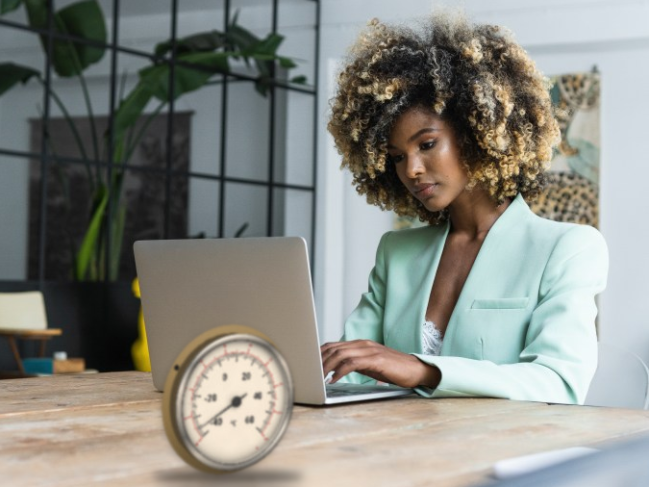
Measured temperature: -35 °C
